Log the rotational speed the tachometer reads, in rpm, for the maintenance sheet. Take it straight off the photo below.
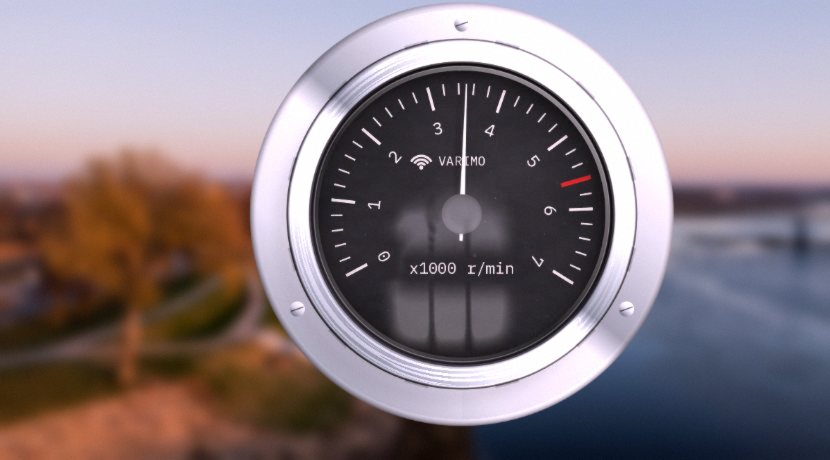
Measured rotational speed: 3500 rpm
